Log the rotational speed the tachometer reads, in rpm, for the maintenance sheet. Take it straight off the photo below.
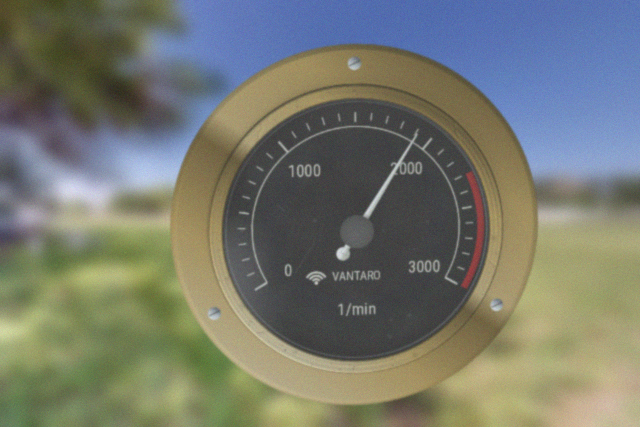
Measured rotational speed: 1900 rpm
